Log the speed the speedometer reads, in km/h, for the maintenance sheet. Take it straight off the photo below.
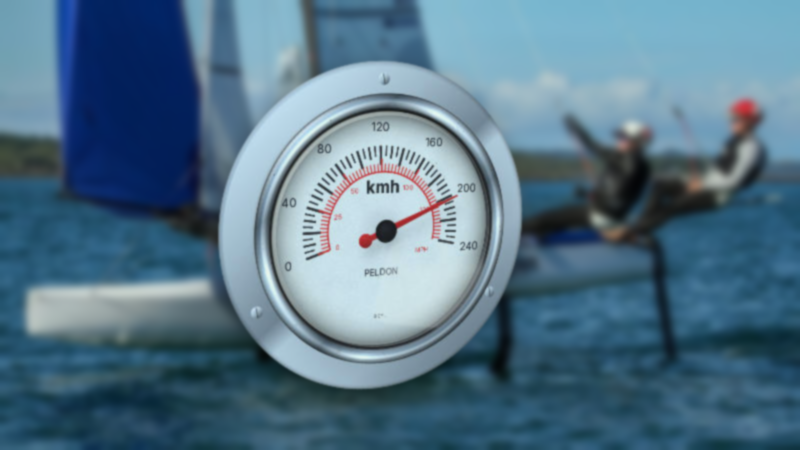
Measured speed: 200 km/h
